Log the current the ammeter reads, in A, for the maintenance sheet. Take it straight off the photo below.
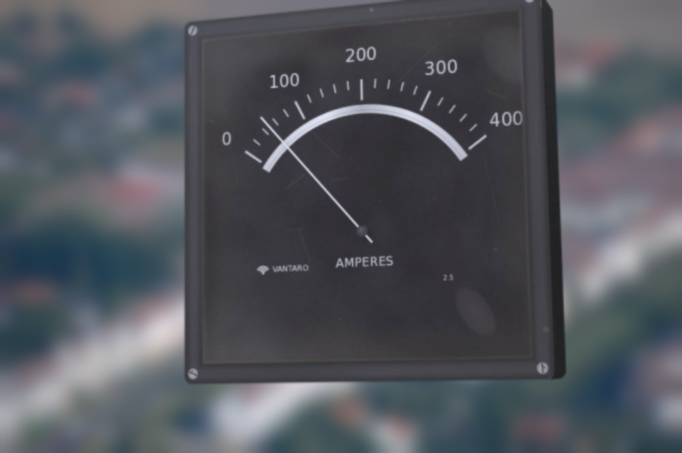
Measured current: 50 A
